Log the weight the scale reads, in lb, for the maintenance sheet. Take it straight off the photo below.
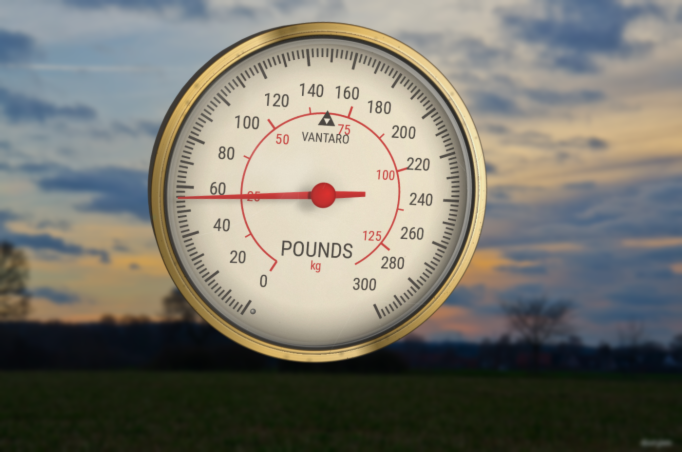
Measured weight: 56 lb
